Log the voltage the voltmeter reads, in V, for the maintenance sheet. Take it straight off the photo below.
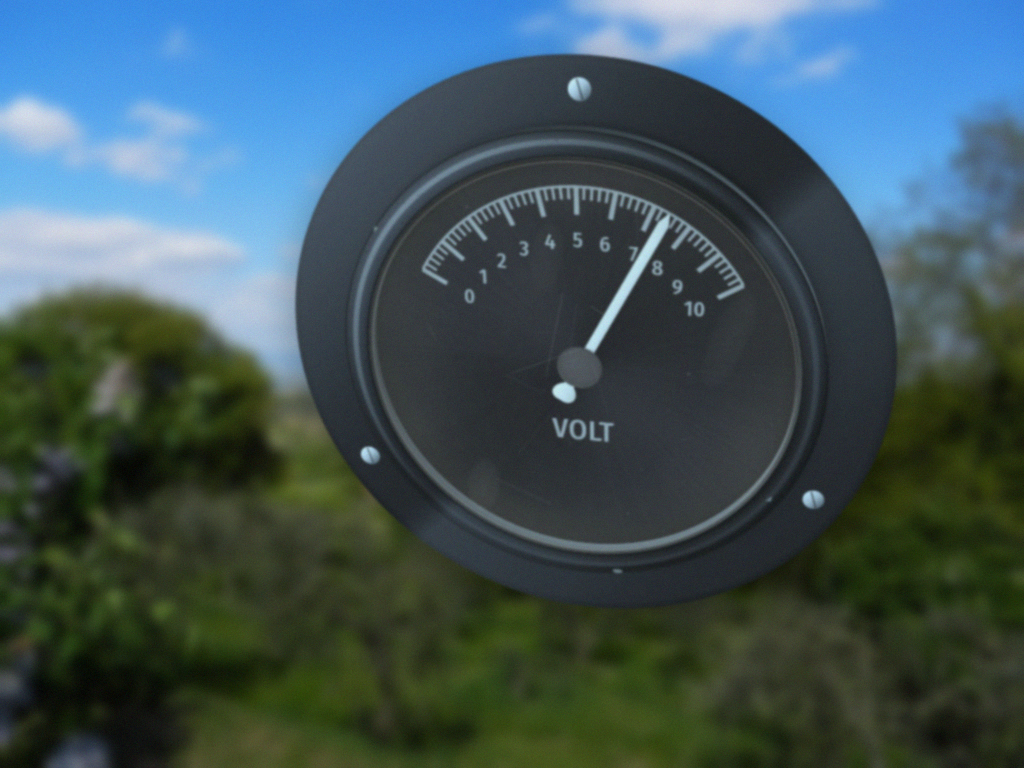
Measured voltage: 7.4 V
